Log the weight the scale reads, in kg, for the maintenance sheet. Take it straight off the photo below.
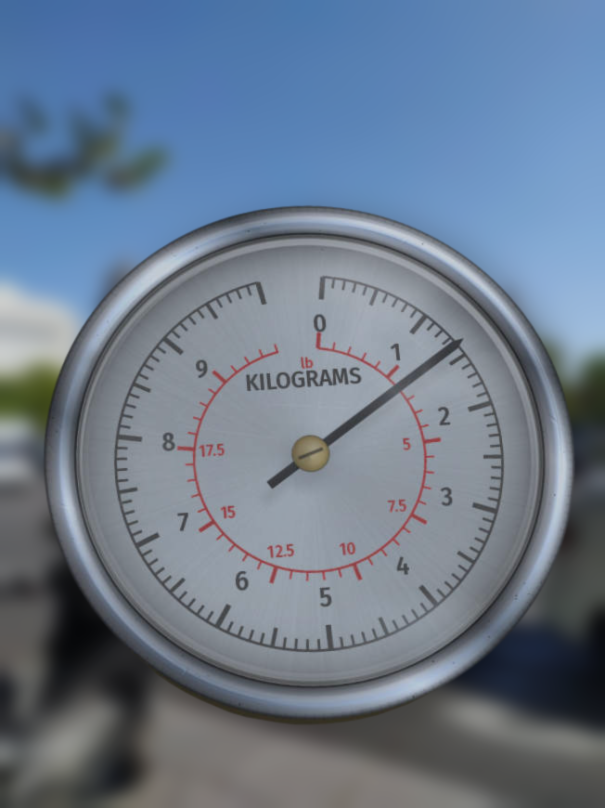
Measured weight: 1.4 kg
